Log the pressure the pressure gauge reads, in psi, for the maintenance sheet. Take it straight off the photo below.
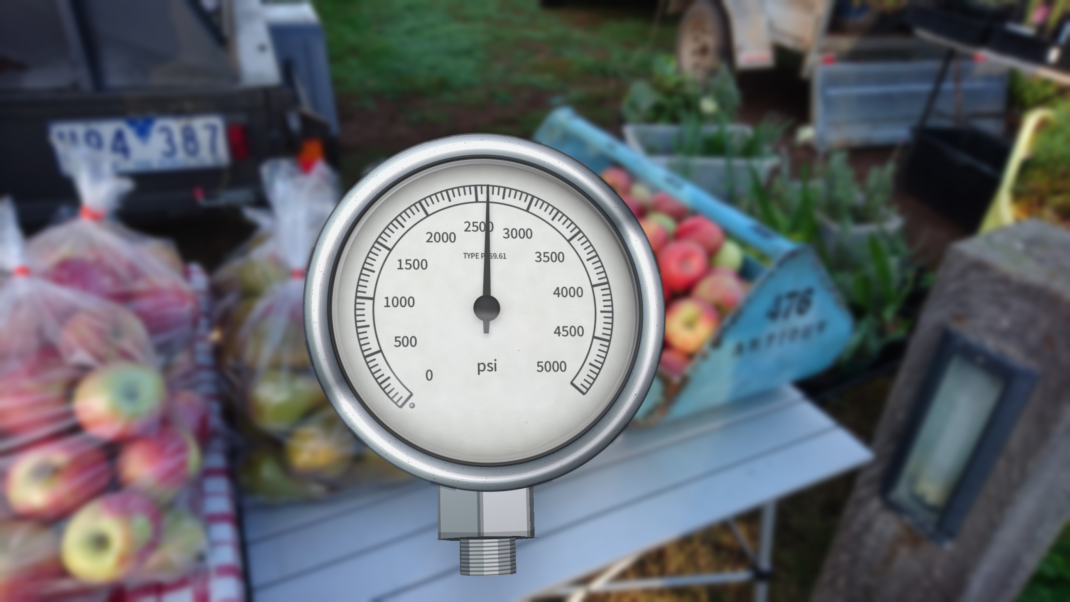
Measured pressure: 2600 psi
